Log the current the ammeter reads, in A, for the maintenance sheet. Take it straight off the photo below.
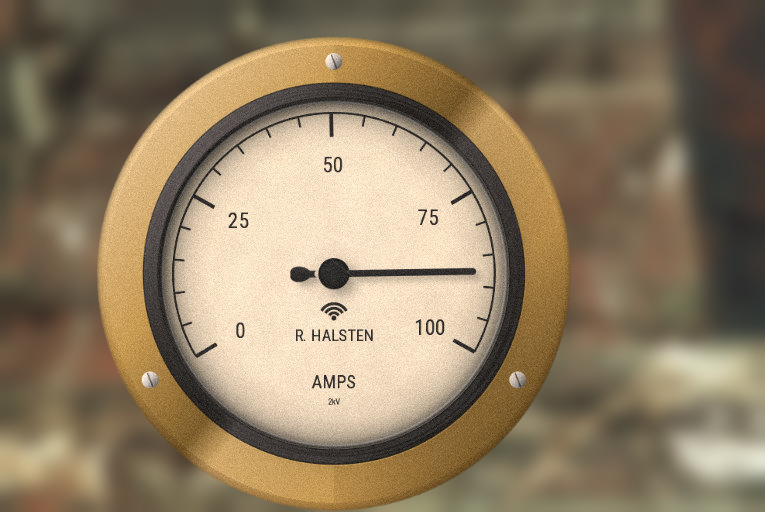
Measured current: 87.5 A
